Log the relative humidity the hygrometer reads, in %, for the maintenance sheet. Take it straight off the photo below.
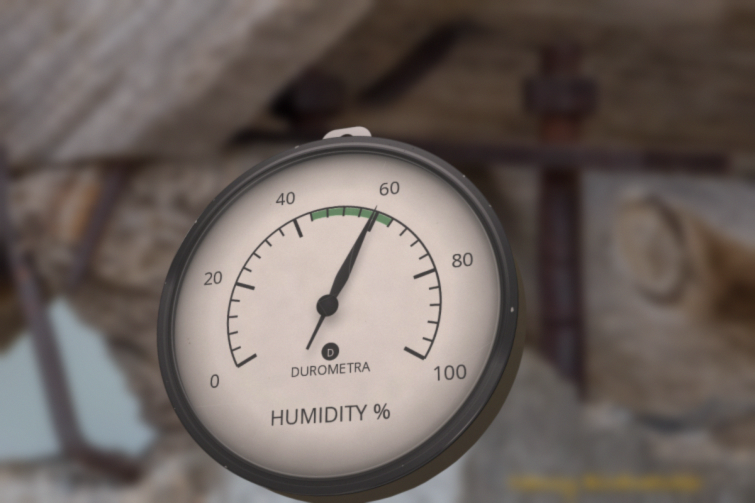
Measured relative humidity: 60 %
